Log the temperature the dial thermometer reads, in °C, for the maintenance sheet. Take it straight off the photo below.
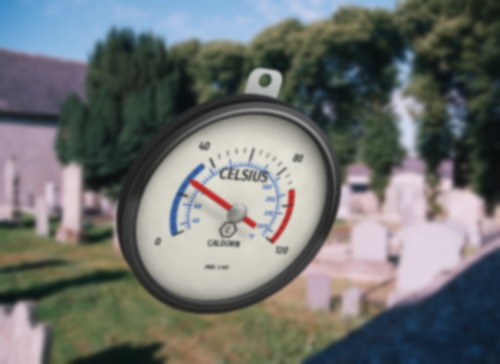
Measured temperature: 28 °C
